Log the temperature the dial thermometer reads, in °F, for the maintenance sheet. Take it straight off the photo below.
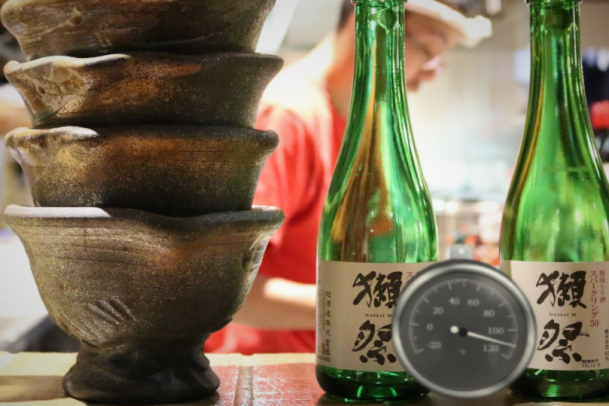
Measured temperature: 110 °F
